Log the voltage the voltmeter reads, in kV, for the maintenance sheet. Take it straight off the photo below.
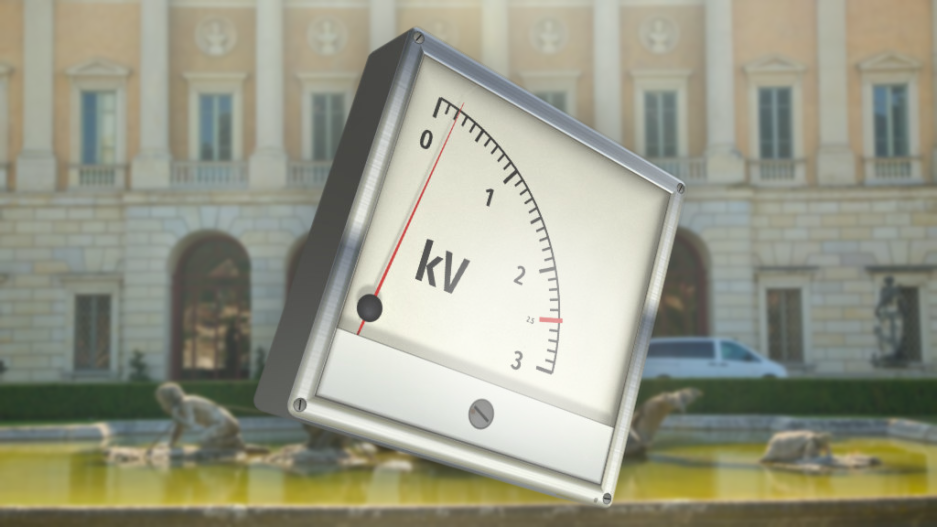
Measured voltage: 0.2 kV
